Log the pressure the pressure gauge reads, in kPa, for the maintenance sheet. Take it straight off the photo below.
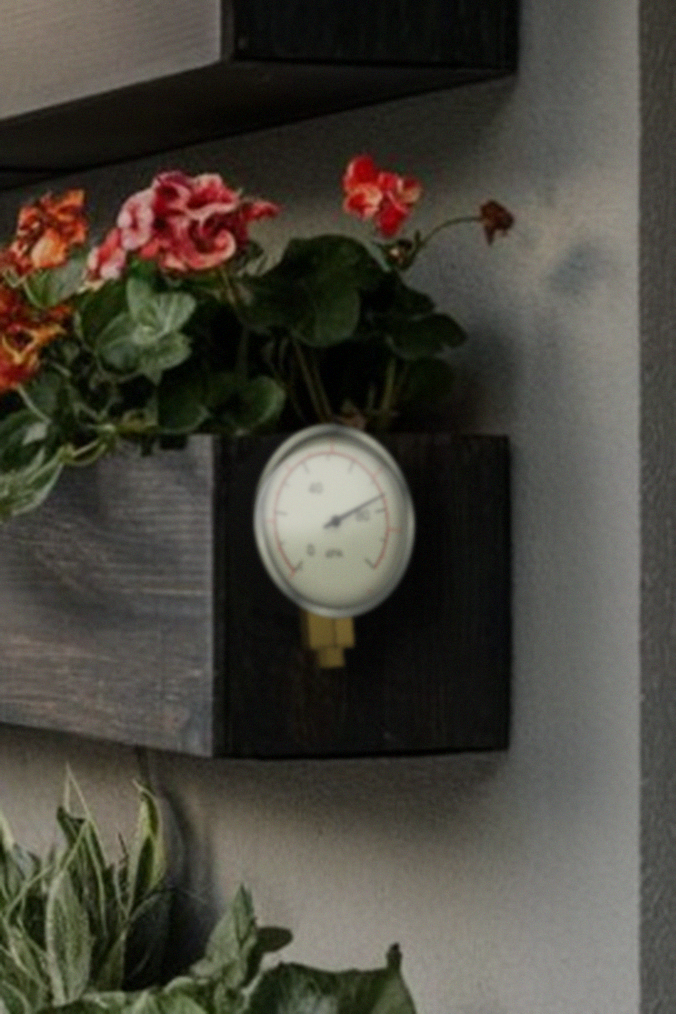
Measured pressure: 75 kPa
